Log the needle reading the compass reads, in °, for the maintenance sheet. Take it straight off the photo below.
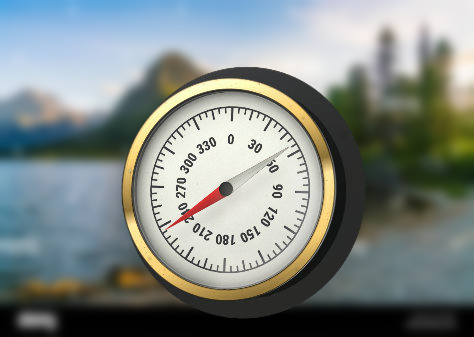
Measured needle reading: 235 °
